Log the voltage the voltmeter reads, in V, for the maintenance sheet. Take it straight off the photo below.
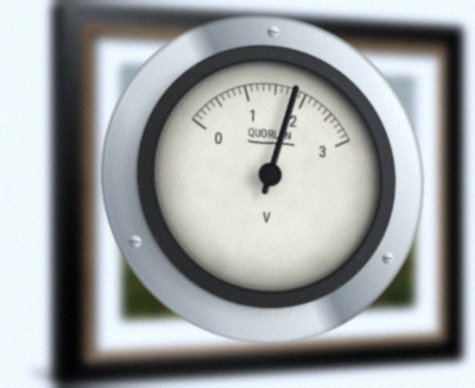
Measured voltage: 1.8 V
